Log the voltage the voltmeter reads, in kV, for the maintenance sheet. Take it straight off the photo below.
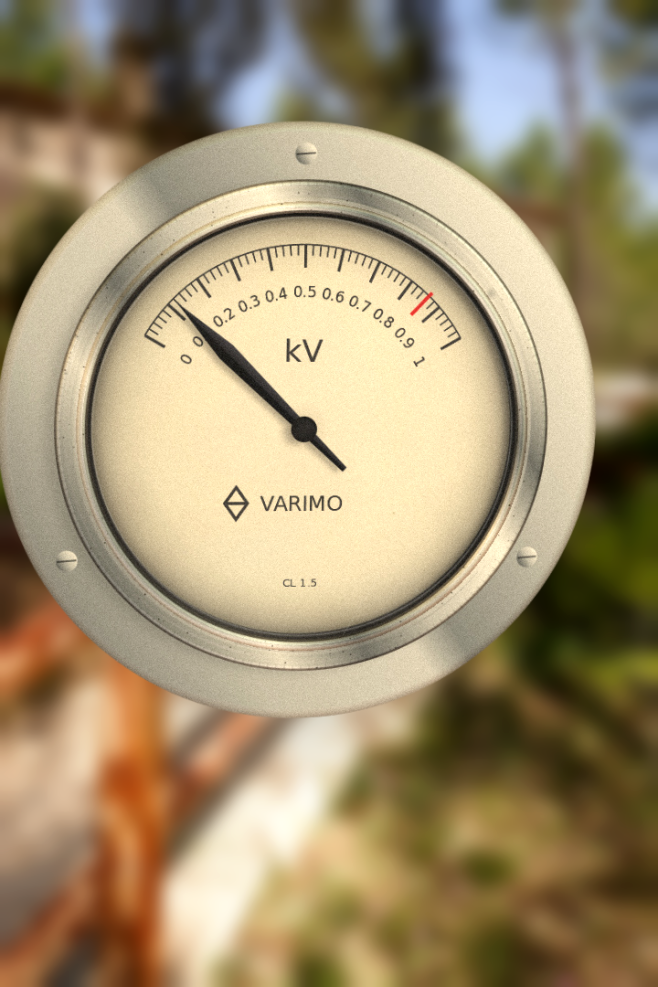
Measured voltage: 0.12 kV
